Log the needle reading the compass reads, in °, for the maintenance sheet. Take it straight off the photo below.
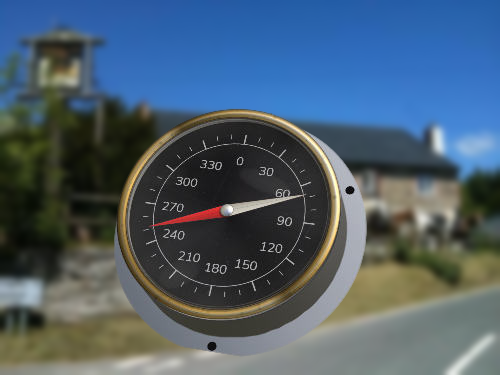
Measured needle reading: 250 °
